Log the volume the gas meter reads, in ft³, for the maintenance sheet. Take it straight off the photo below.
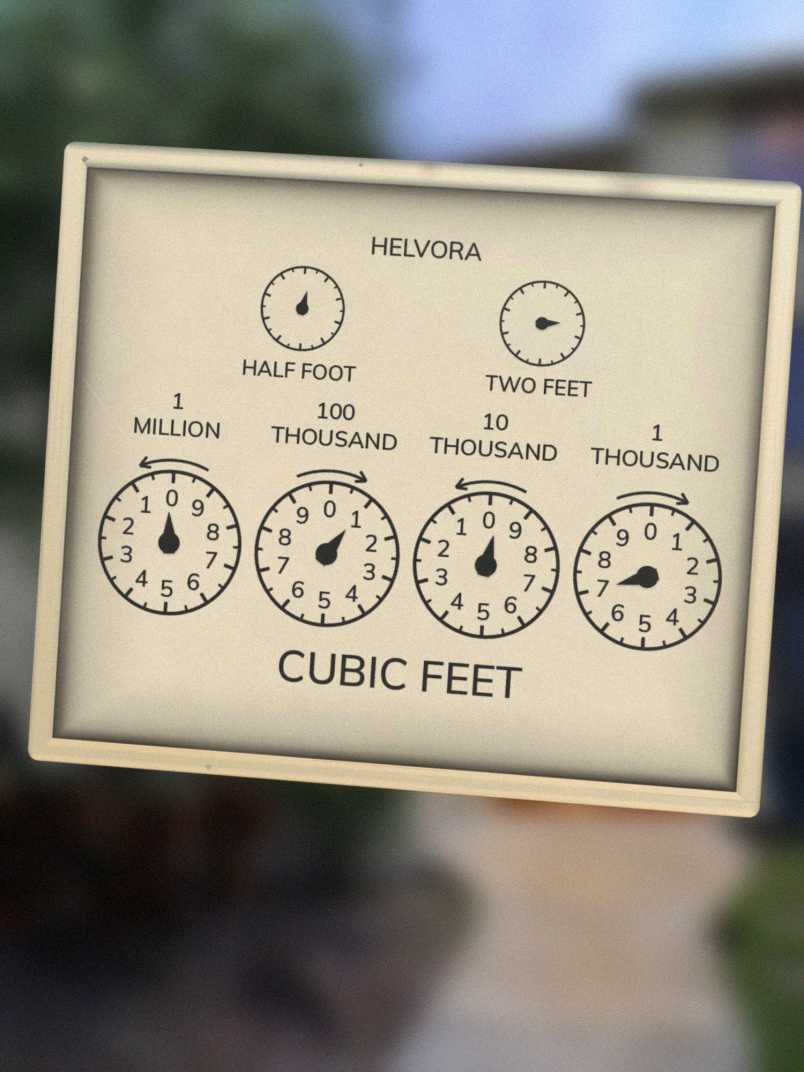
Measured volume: 9700 ft³
